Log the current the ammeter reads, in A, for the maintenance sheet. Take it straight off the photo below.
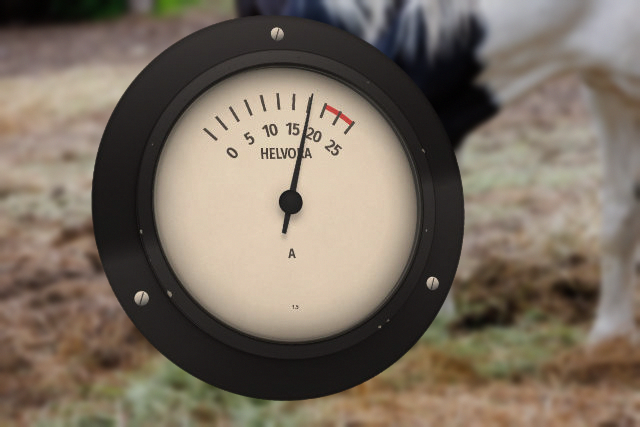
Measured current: 17.5 A
